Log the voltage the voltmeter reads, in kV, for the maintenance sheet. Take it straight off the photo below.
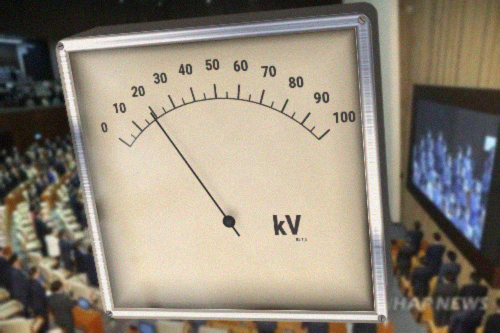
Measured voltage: 20 kV
